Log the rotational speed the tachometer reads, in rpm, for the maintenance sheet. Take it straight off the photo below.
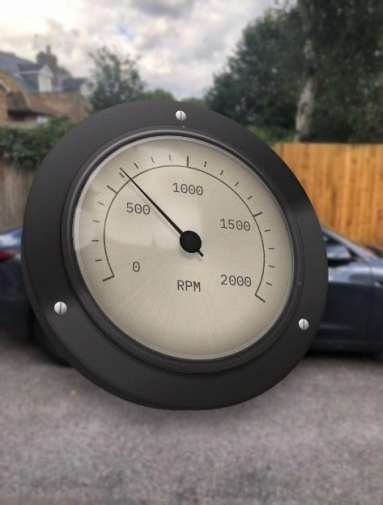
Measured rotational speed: 600 rpm
